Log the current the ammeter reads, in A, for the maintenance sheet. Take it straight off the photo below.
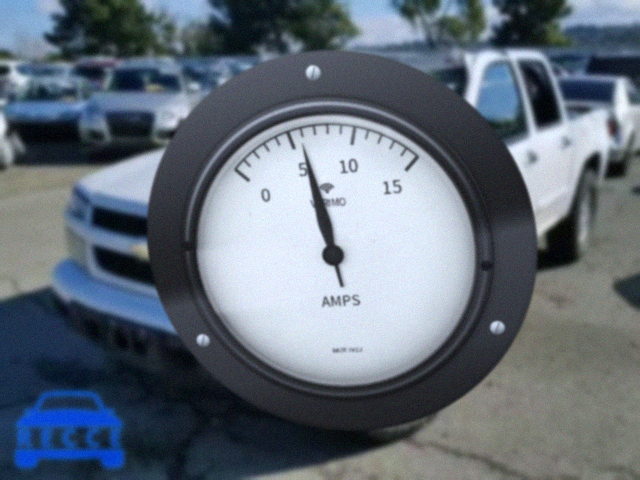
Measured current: 6 A
